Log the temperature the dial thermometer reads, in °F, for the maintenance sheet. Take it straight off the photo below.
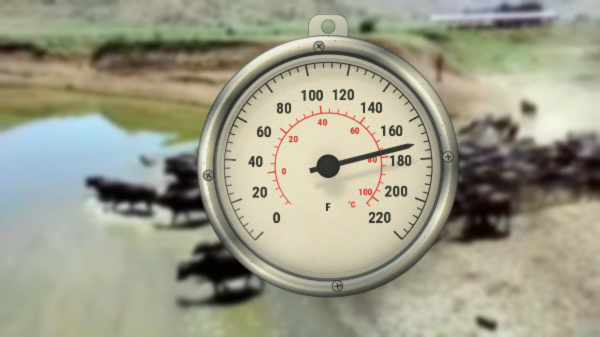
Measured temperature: 172 °F
